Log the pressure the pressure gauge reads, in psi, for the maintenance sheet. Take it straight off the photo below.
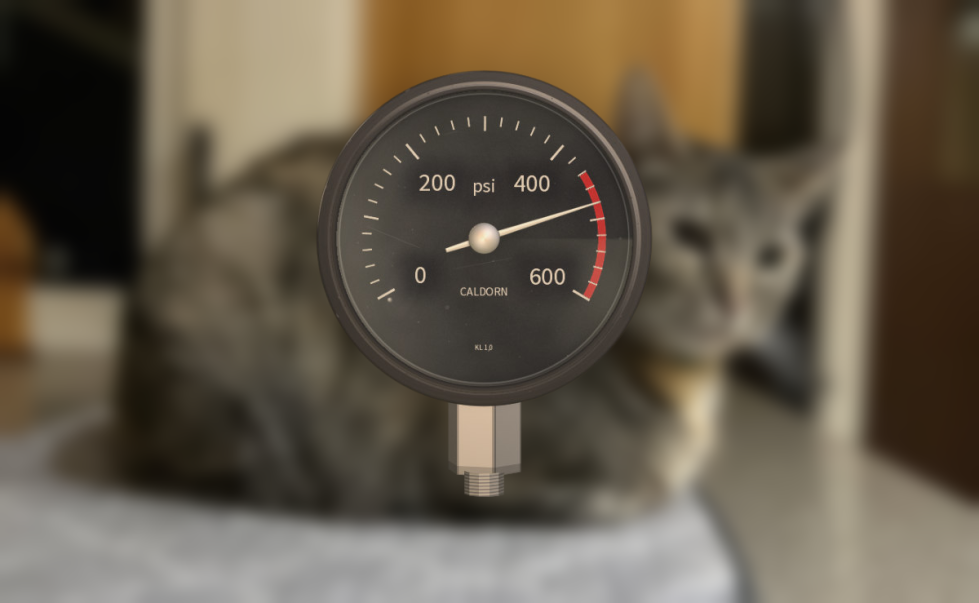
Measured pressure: 480 psi
